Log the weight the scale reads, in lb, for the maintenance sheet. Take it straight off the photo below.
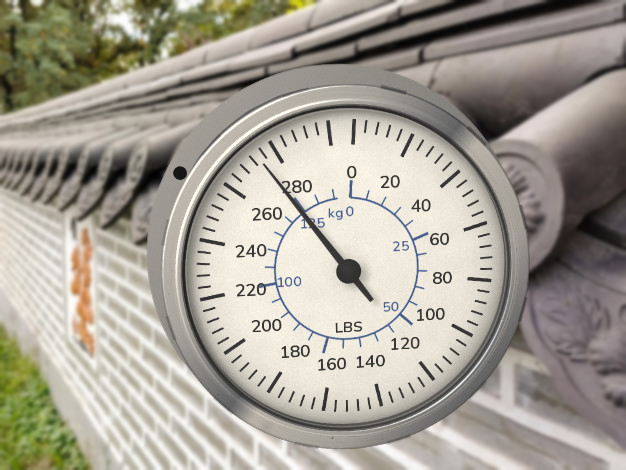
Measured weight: 274 lb
